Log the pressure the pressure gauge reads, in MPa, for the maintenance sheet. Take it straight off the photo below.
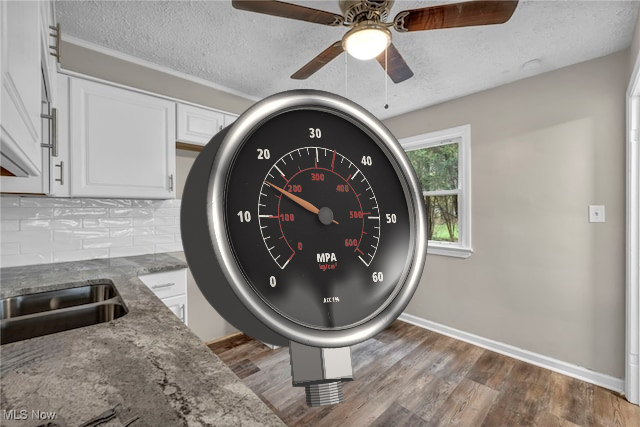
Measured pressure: 16 MPa
